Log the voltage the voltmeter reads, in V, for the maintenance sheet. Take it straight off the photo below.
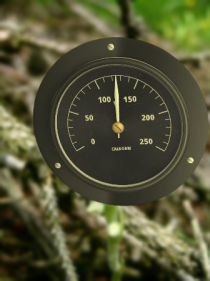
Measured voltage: 125 V
